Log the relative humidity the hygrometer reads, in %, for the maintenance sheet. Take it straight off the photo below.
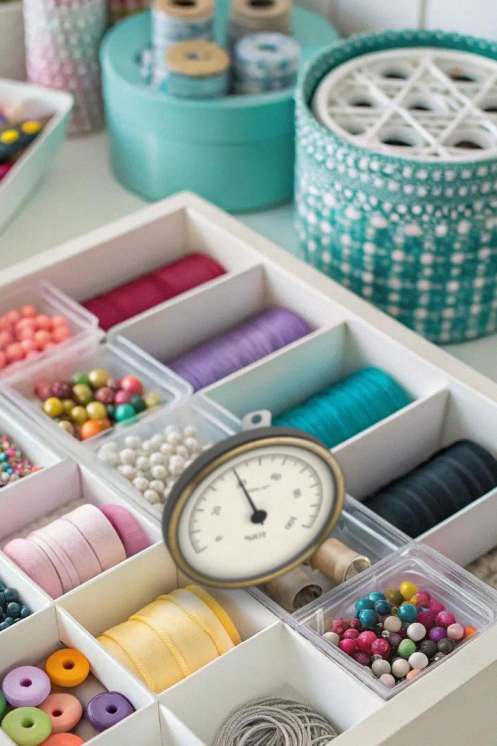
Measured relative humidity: 40 %
